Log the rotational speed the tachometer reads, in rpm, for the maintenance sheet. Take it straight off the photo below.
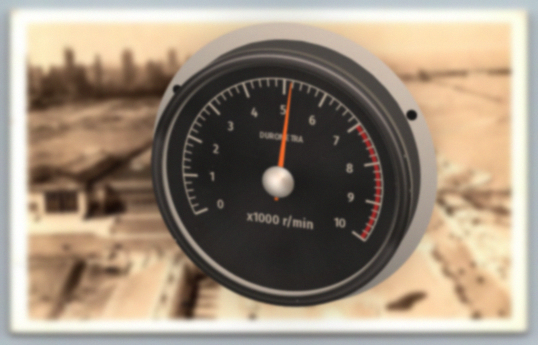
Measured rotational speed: 5200 rpm
